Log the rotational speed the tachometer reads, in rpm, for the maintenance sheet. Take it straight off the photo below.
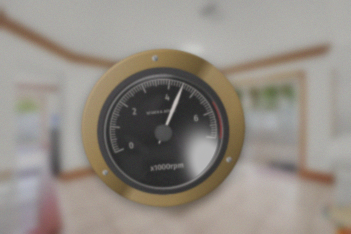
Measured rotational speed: 4500 rpm
